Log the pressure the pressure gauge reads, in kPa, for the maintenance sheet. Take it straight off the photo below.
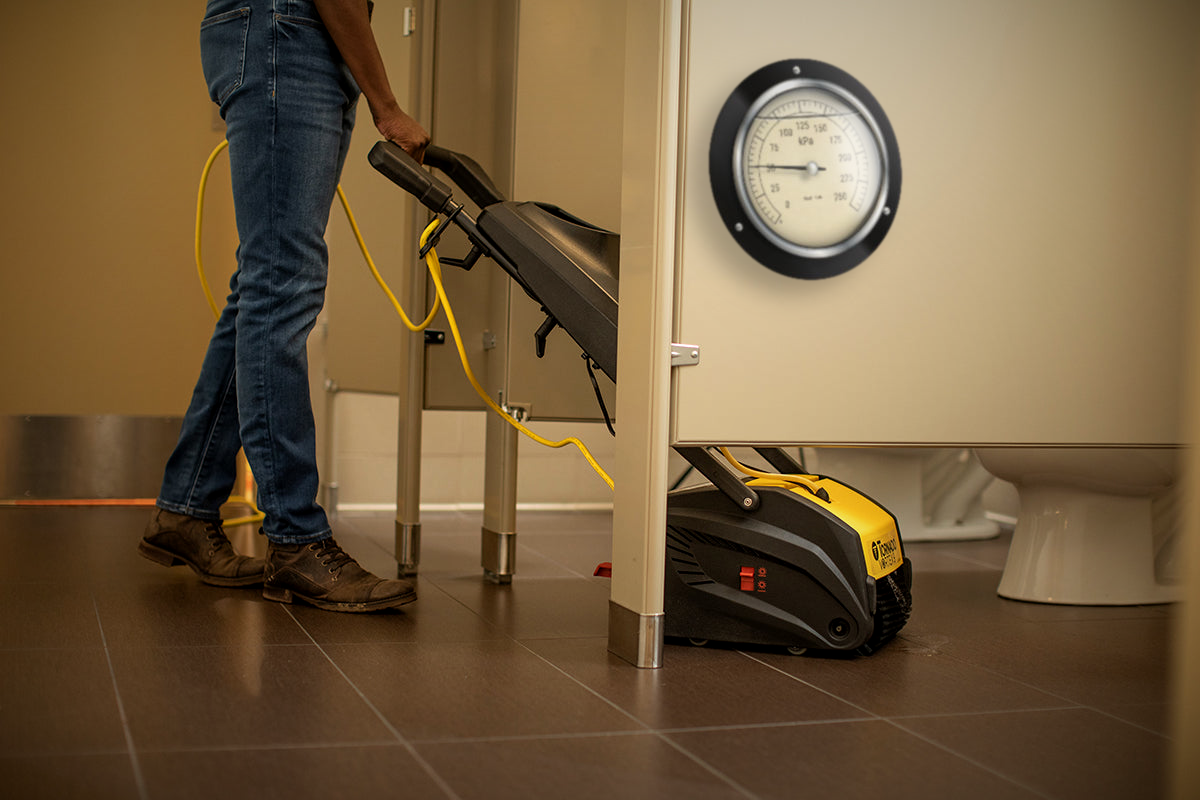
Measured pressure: 50 kPa
